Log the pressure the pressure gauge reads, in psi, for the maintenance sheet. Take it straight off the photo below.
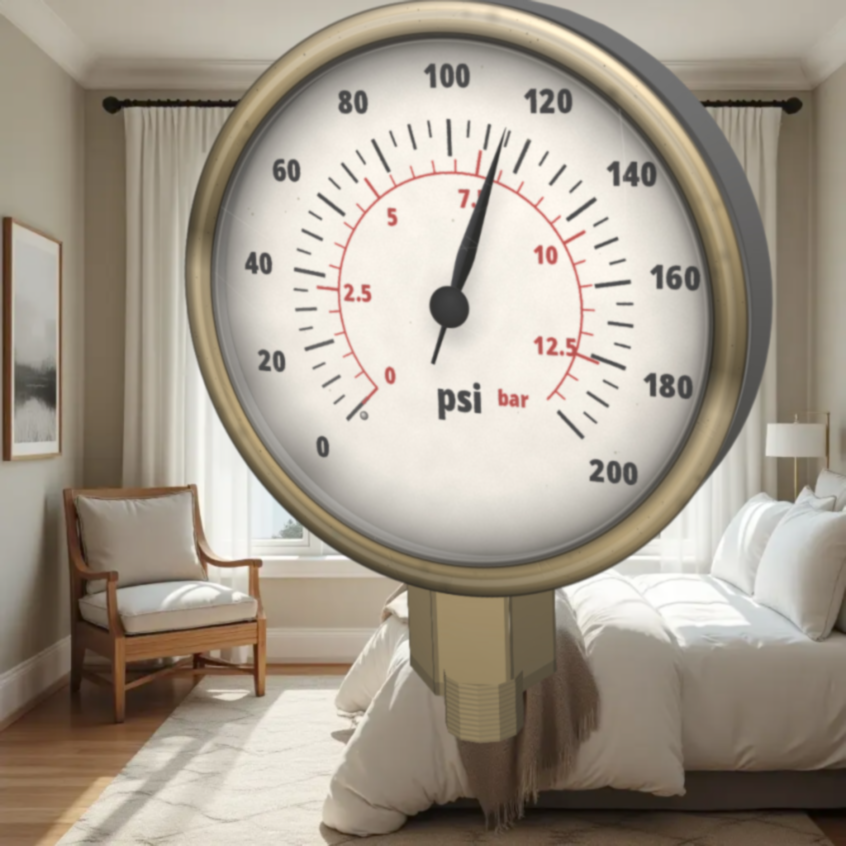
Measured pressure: 115 psi
